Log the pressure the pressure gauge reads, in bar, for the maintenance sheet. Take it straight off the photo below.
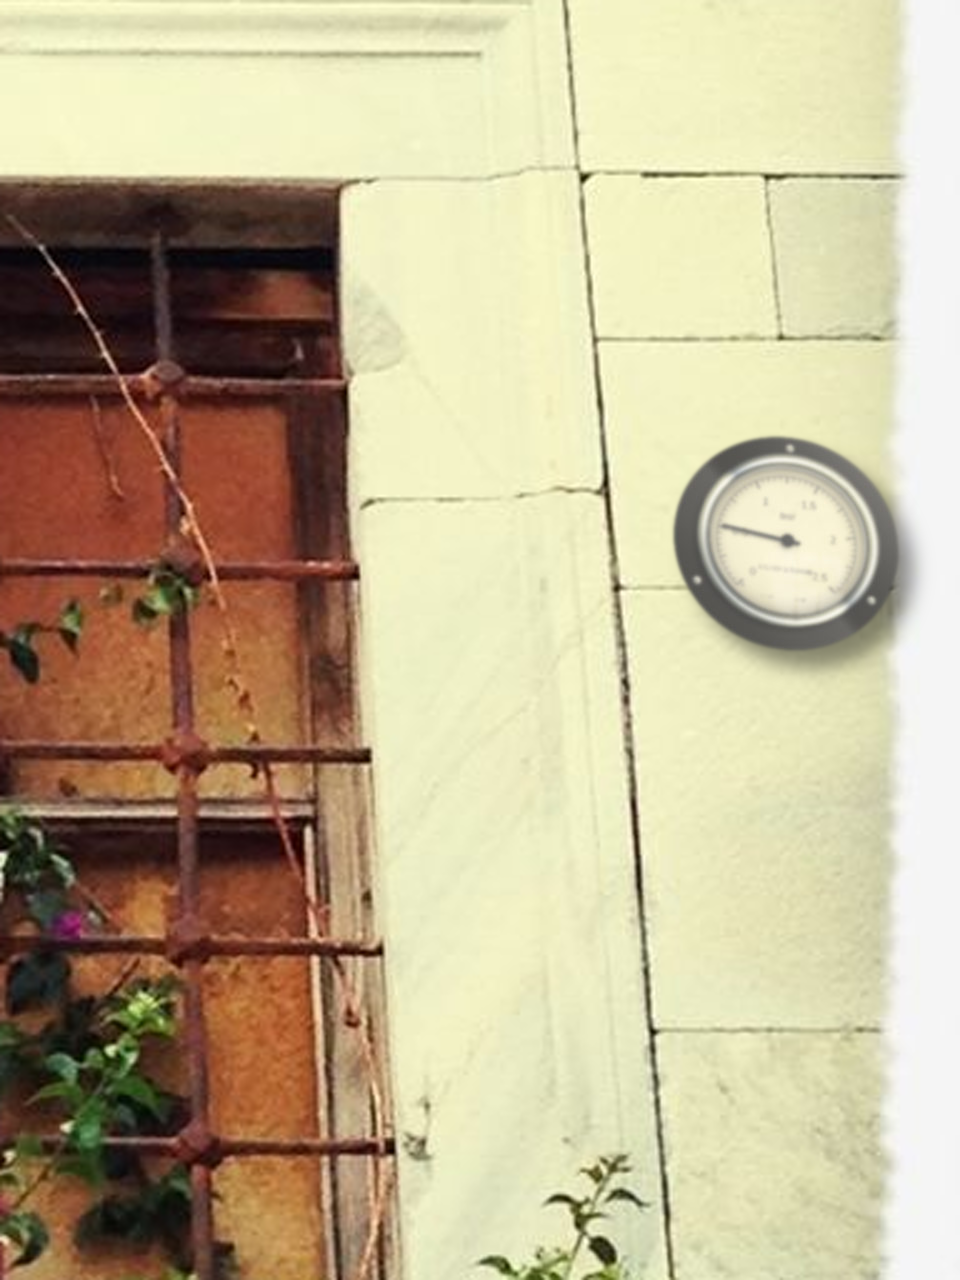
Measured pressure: 0.5 bar
